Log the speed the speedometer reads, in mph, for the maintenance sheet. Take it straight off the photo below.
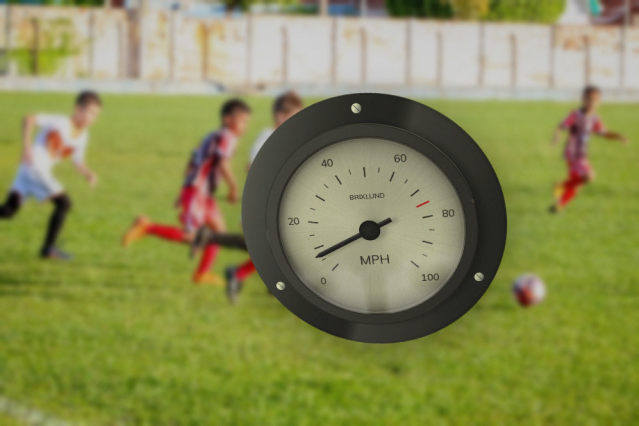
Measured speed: 7.5 mph
